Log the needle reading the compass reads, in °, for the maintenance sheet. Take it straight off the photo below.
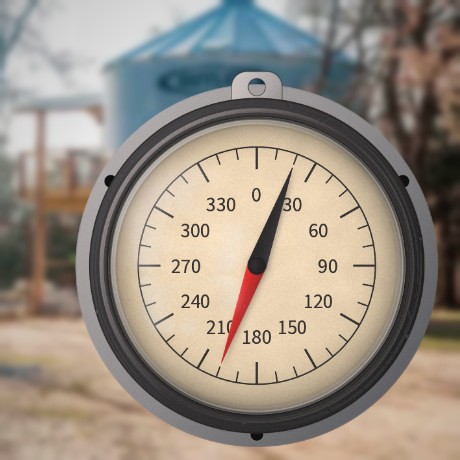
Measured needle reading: 200 °
